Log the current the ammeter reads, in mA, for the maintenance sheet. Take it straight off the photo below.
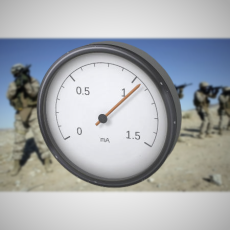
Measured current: 1.05 mA
